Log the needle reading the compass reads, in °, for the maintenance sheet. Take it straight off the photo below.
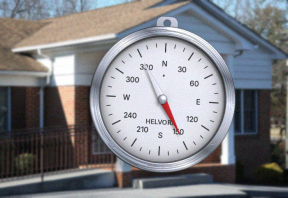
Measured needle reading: 150 °
